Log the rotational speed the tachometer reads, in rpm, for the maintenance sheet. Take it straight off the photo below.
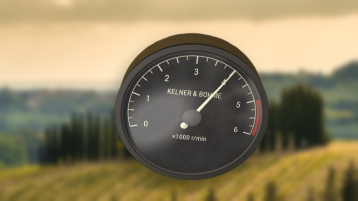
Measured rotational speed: 4000 rpm
